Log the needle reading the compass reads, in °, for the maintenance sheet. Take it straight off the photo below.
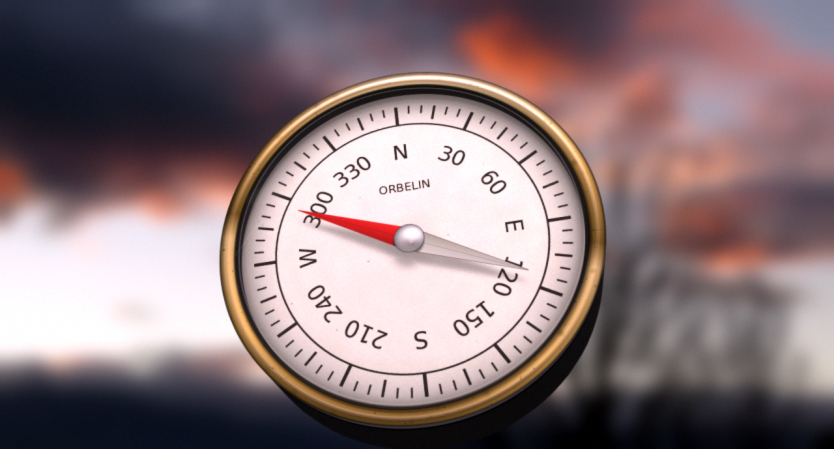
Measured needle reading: 295 °
